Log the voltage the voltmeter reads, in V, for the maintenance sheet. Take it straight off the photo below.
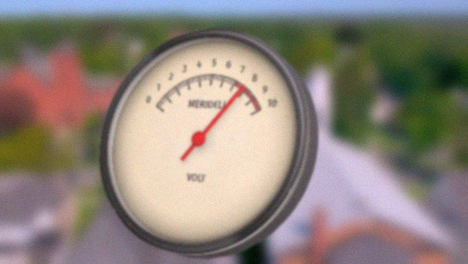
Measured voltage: 8 V
